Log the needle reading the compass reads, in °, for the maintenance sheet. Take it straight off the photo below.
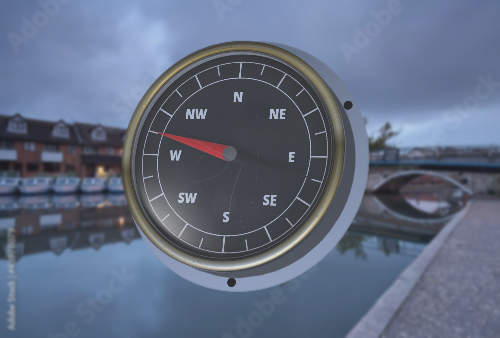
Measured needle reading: 285 °
